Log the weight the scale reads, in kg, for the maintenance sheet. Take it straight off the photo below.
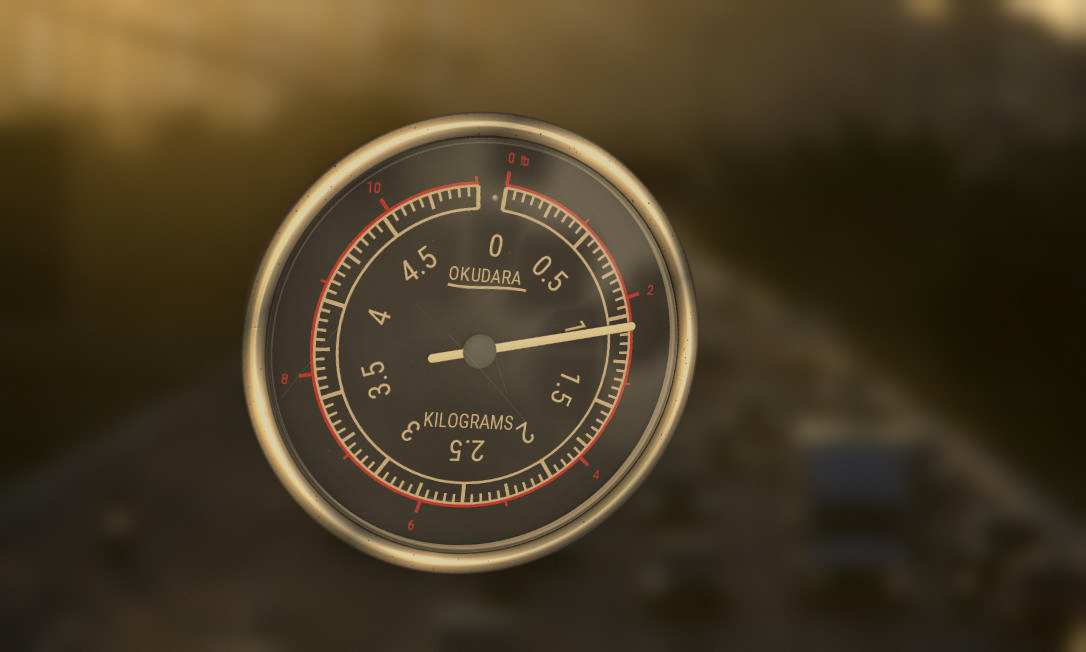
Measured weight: 1.05 kg
